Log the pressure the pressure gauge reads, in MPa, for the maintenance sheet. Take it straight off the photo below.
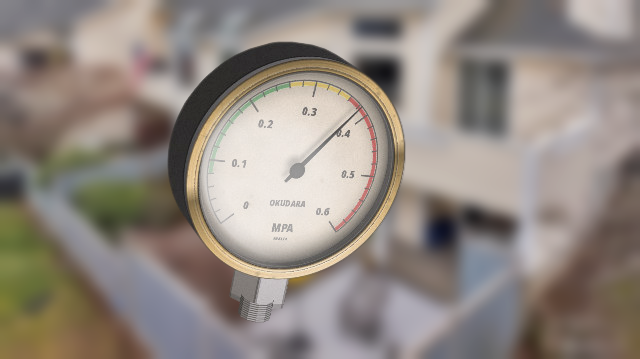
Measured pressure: 0.38 MPa
